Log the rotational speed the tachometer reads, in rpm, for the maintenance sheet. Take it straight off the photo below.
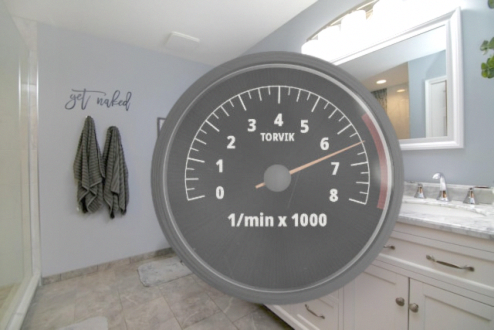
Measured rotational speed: 6500 rpm
